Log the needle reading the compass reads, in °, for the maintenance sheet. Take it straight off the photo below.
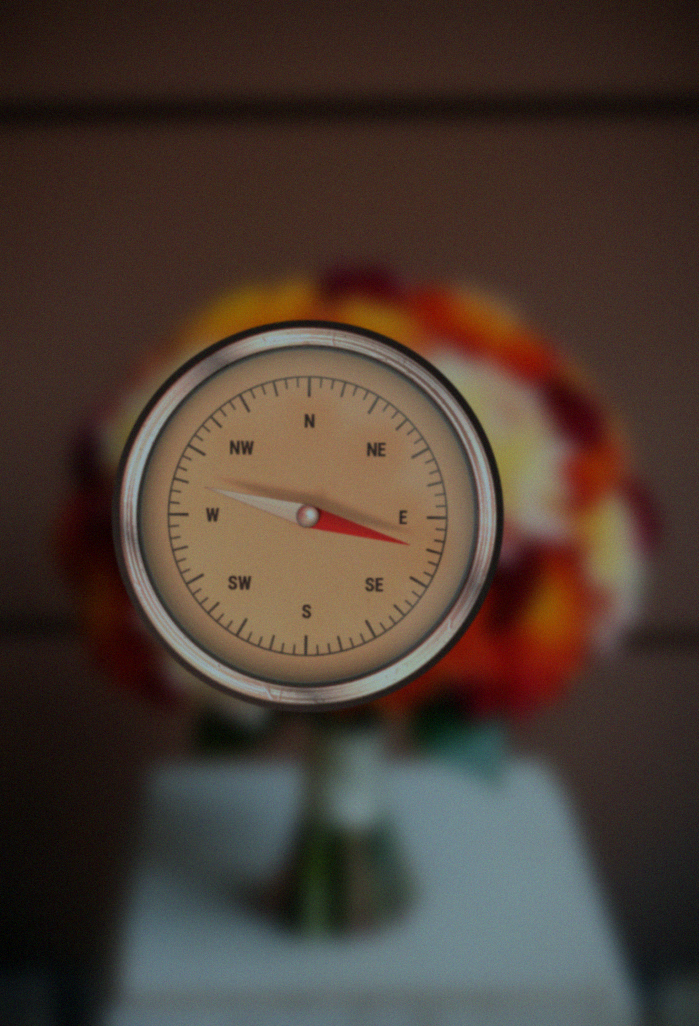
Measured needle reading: 105 °
